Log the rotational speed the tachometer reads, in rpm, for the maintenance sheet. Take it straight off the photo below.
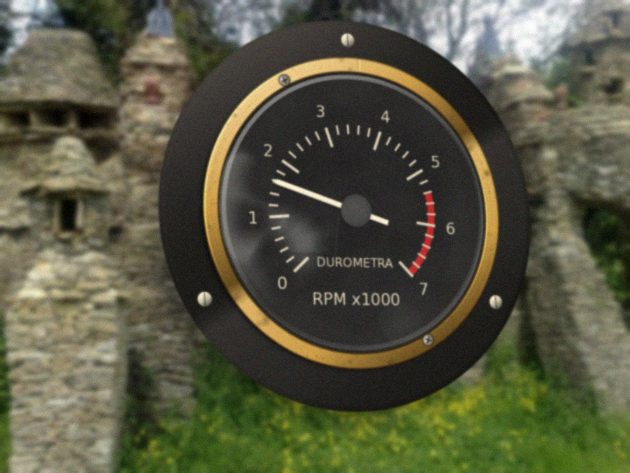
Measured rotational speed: 1600 rpm
